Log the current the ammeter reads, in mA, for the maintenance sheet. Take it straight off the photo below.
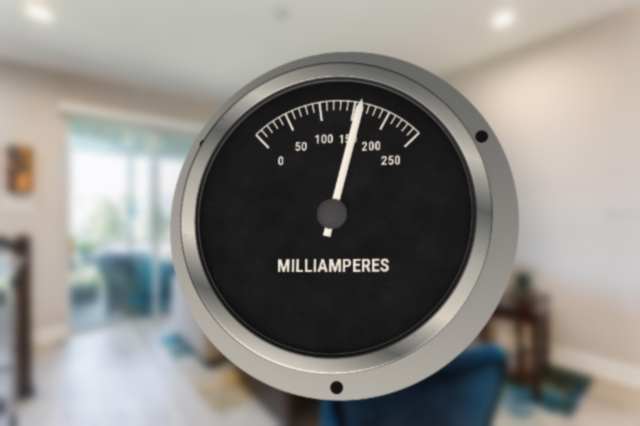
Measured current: 160 mA
